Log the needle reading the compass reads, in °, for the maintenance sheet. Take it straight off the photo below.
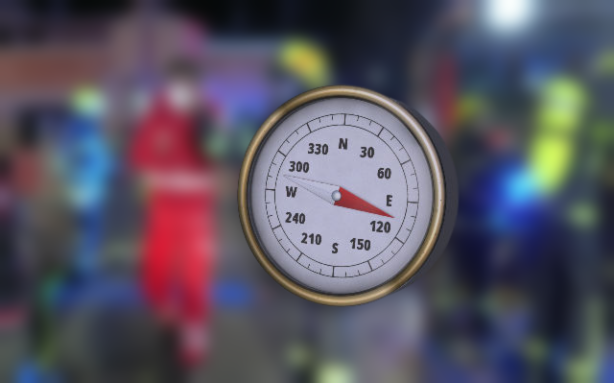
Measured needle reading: 105 °
